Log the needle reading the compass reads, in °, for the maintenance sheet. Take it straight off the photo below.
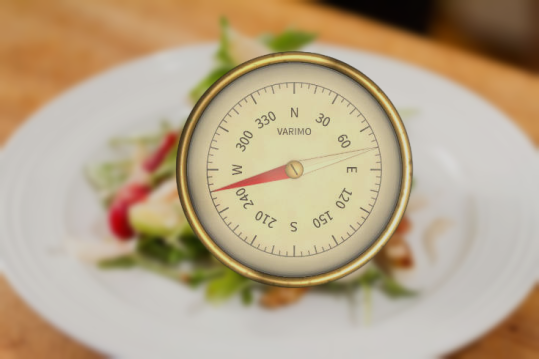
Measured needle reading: 255 °
